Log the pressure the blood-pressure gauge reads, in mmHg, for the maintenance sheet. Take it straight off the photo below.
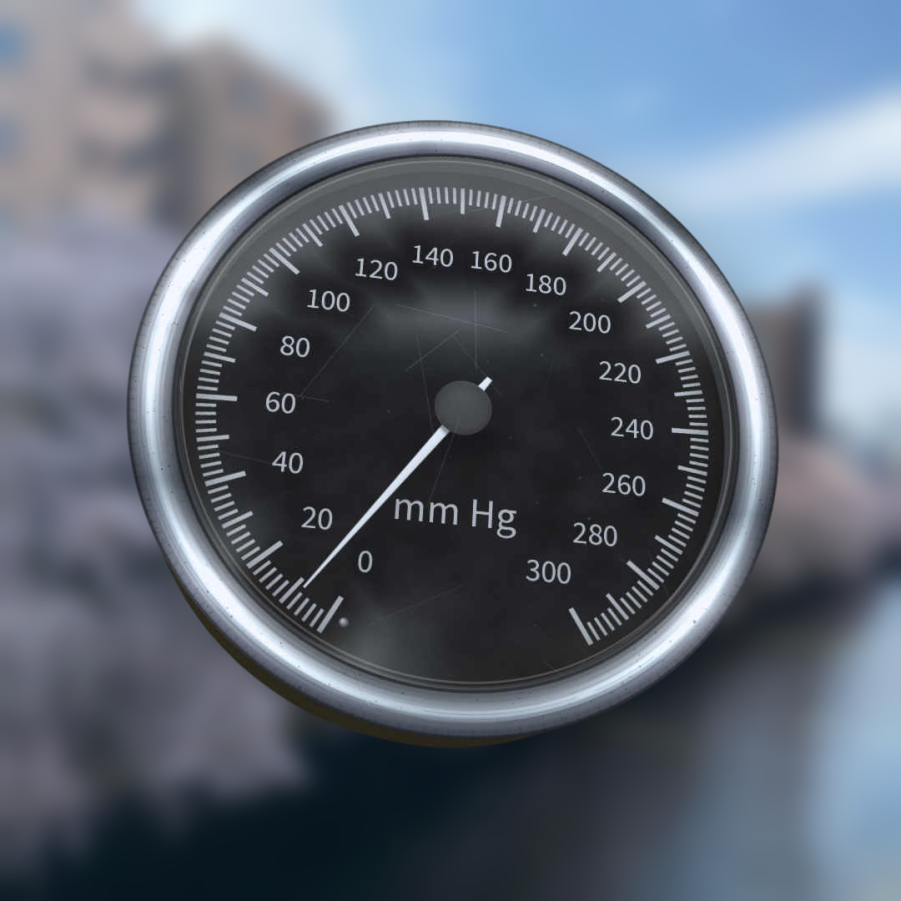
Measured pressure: 8 mmHg
